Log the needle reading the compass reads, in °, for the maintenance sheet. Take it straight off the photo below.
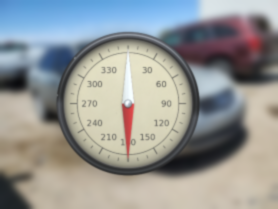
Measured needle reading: 180 °
